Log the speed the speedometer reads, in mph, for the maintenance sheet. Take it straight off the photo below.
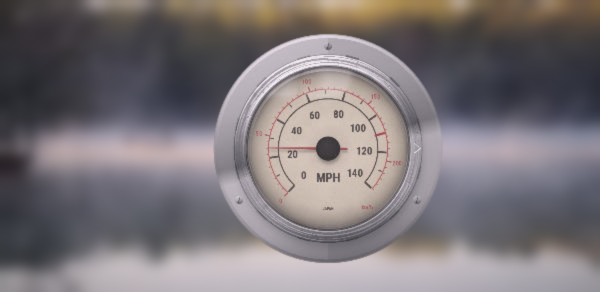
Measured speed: 25 mph
